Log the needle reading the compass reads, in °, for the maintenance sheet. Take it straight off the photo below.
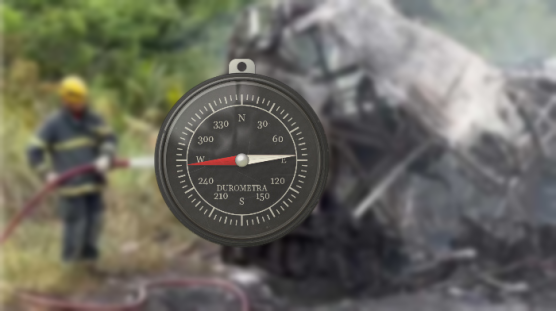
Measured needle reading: 265 °
